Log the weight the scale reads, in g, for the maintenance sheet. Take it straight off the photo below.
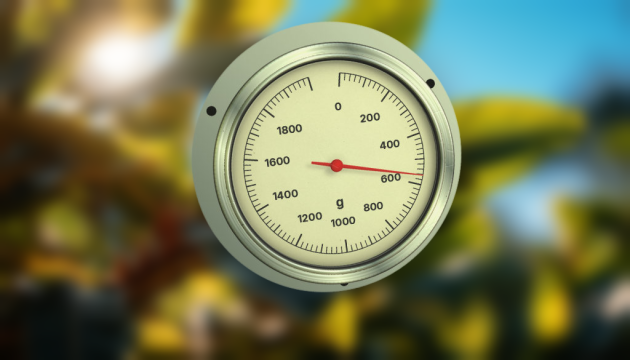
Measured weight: 560 g
